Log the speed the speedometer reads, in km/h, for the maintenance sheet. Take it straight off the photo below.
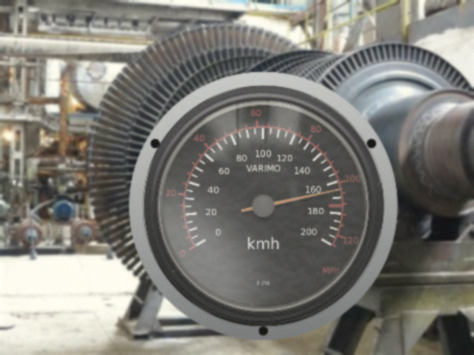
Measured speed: 165 km/h
